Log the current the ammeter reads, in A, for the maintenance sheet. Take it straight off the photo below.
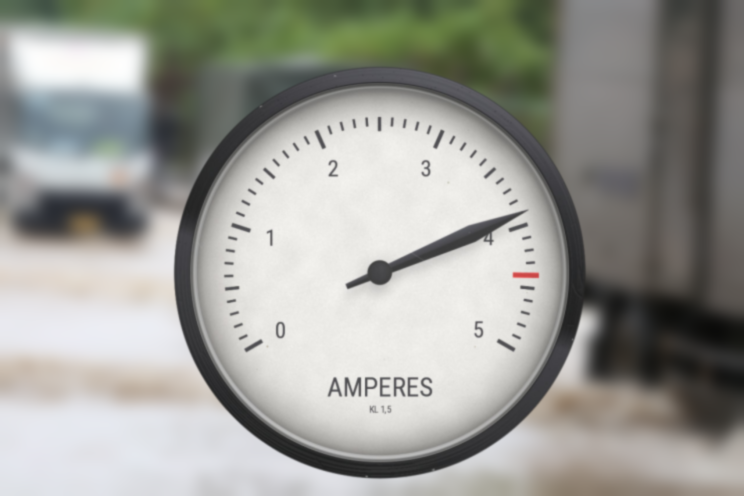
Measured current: 3.9 A
